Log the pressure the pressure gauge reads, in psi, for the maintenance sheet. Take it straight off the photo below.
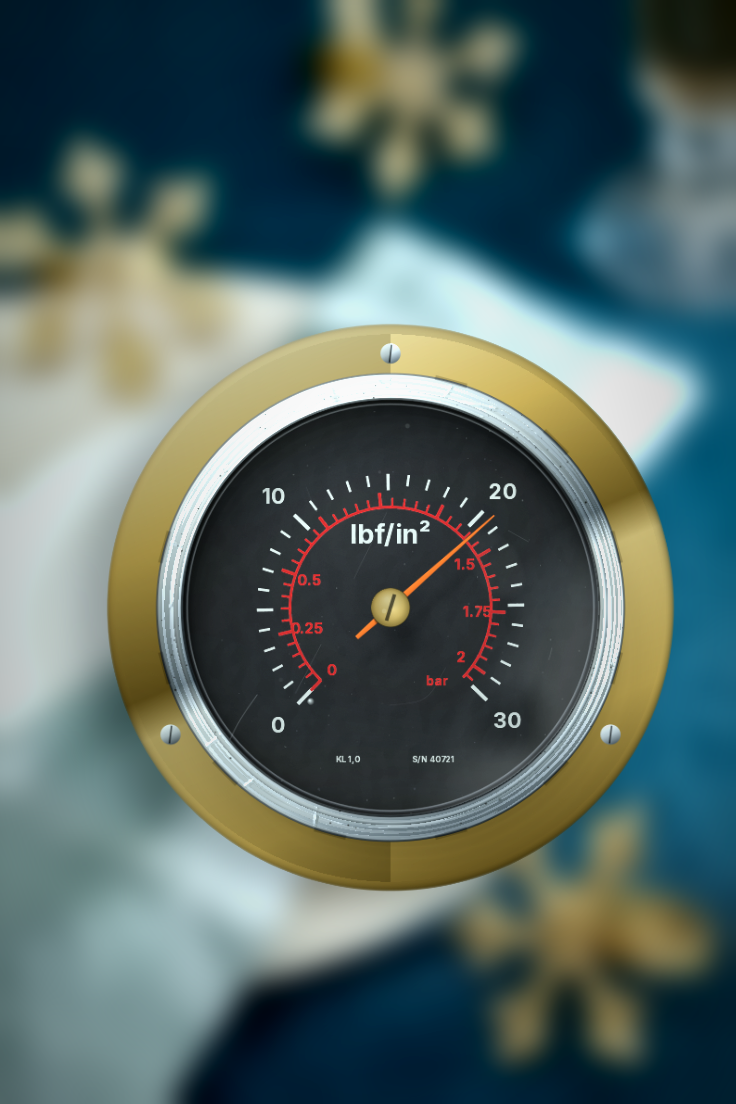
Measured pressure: 20.5 psi
